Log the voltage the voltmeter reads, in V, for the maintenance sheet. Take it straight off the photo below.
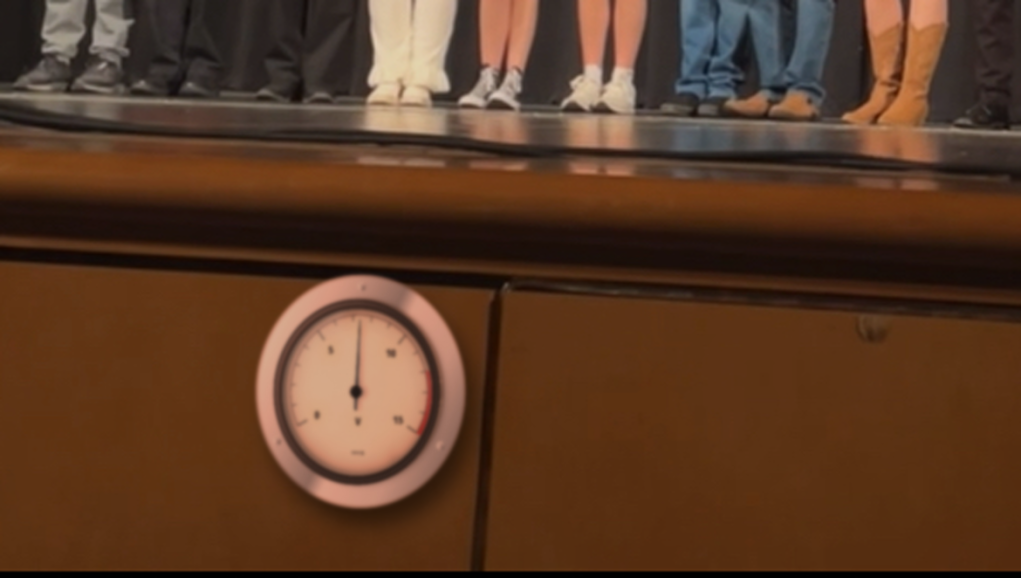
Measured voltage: 7.5 V
